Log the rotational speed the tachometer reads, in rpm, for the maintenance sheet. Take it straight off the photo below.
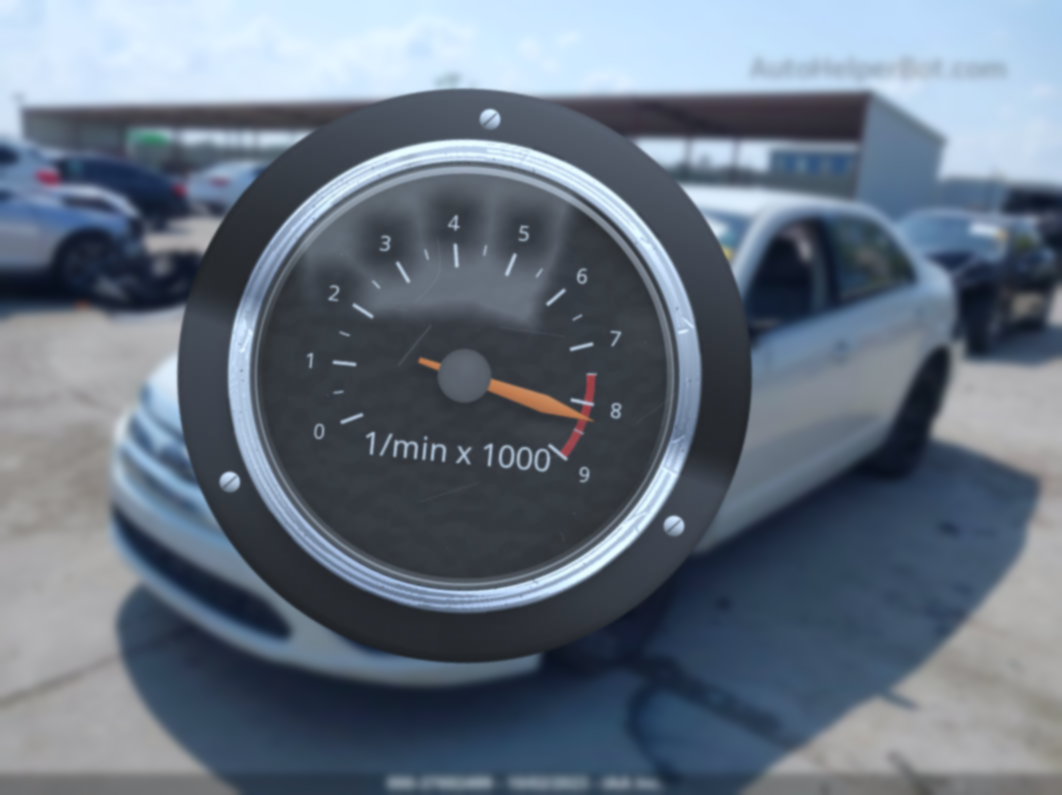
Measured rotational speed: 8250 rpm
